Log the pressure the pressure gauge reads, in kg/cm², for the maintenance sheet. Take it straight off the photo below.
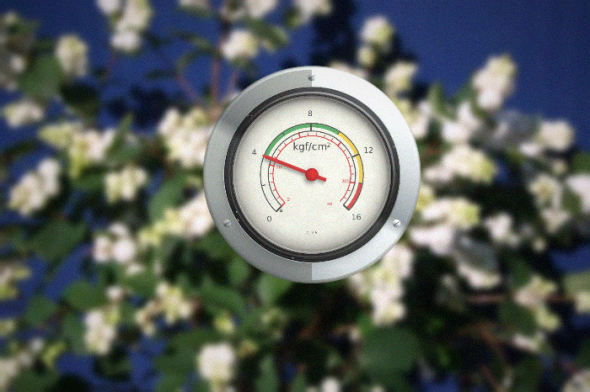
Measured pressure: 4 kg/cm²
